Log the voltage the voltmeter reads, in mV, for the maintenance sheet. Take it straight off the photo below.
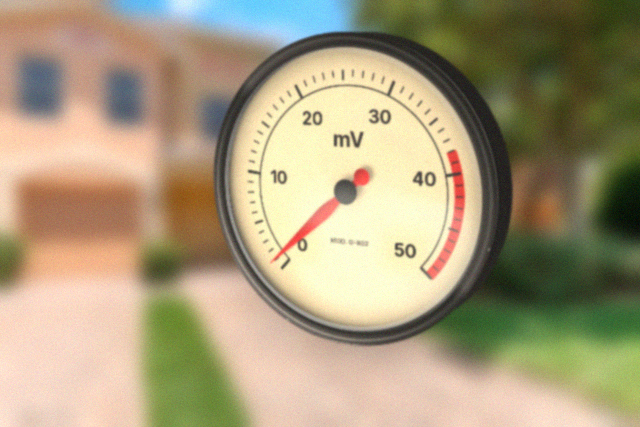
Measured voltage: 1 mV
